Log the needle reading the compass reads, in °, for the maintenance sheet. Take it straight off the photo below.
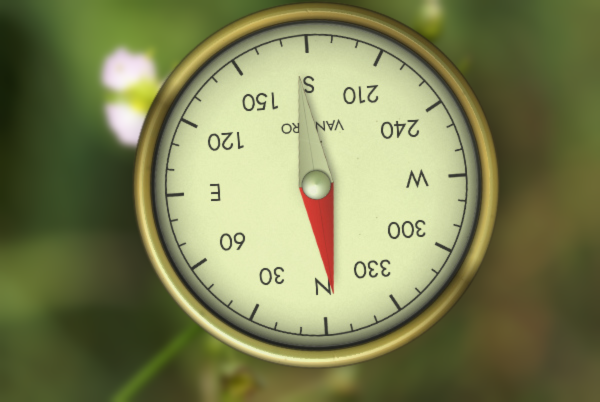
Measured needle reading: 355 °
